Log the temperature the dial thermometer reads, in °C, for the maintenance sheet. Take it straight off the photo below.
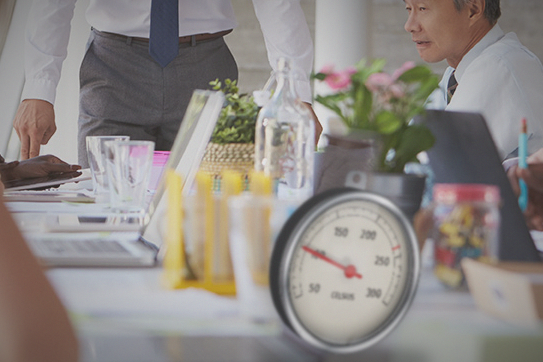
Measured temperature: 100 °C
